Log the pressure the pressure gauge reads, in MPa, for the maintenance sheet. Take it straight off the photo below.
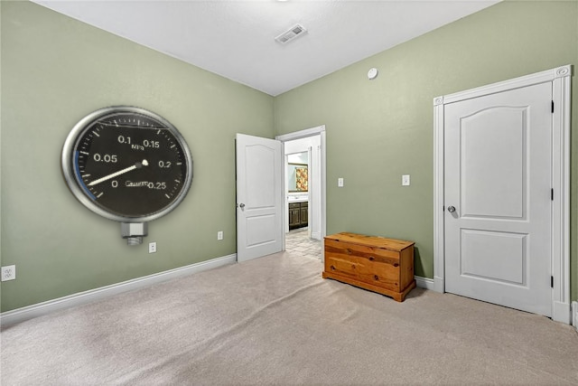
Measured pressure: 0.015 MPa
